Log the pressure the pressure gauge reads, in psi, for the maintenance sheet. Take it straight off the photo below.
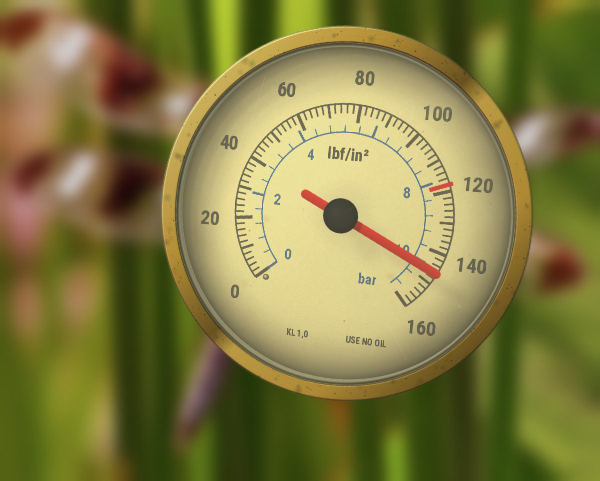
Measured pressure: 146 psi
